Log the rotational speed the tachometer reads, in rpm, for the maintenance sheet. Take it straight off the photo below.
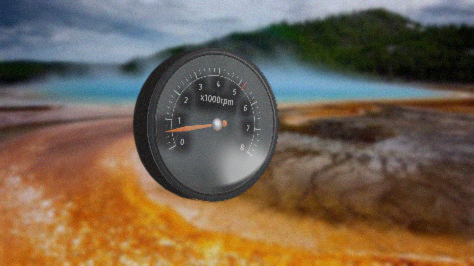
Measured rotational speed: 600 rpm
